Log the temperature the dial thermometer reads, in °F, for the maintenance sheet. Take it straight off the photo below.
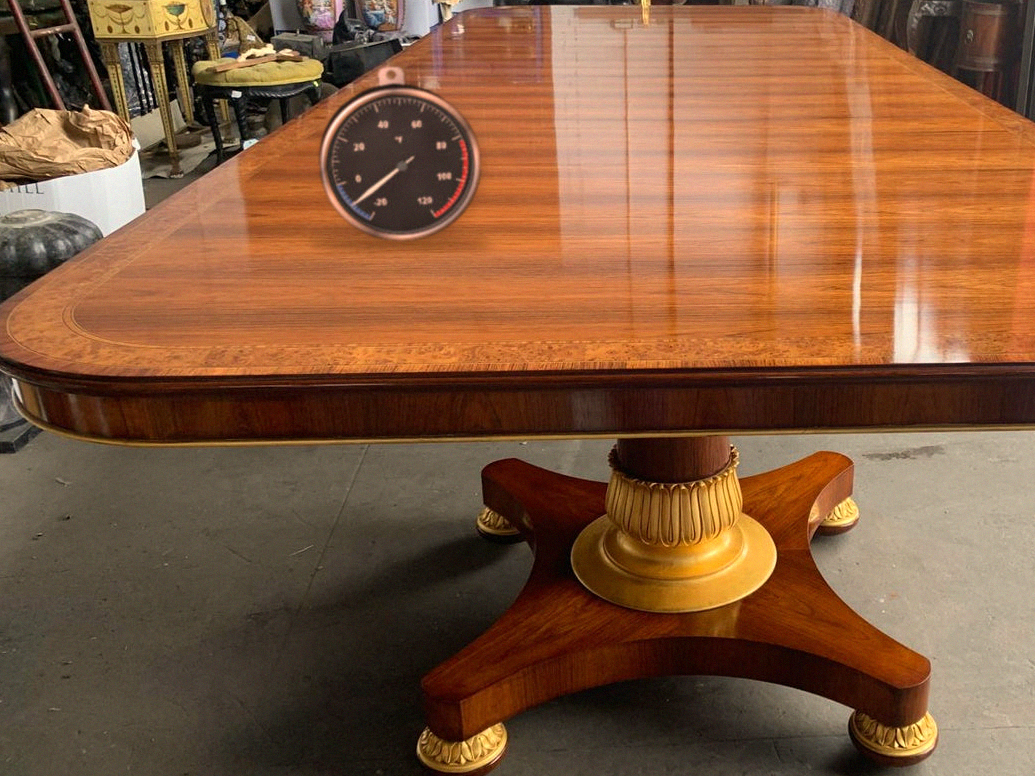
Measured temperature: -10 °F
